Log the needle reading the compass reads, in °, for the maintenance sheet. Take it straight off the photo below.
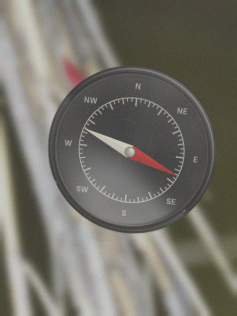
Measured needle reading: 110 °
